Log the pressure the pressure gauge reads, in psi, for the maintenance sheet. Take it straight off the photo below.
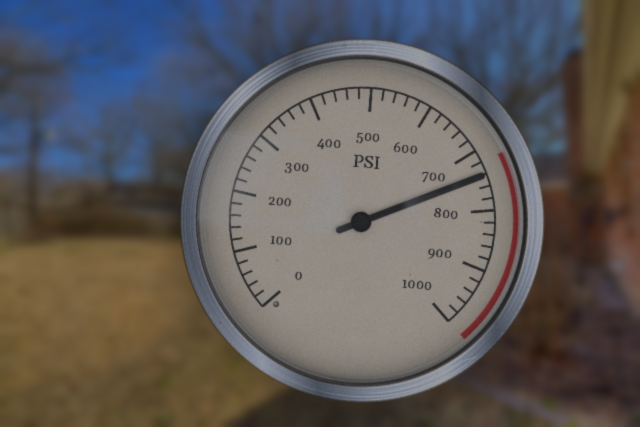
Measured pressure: 740 psi
